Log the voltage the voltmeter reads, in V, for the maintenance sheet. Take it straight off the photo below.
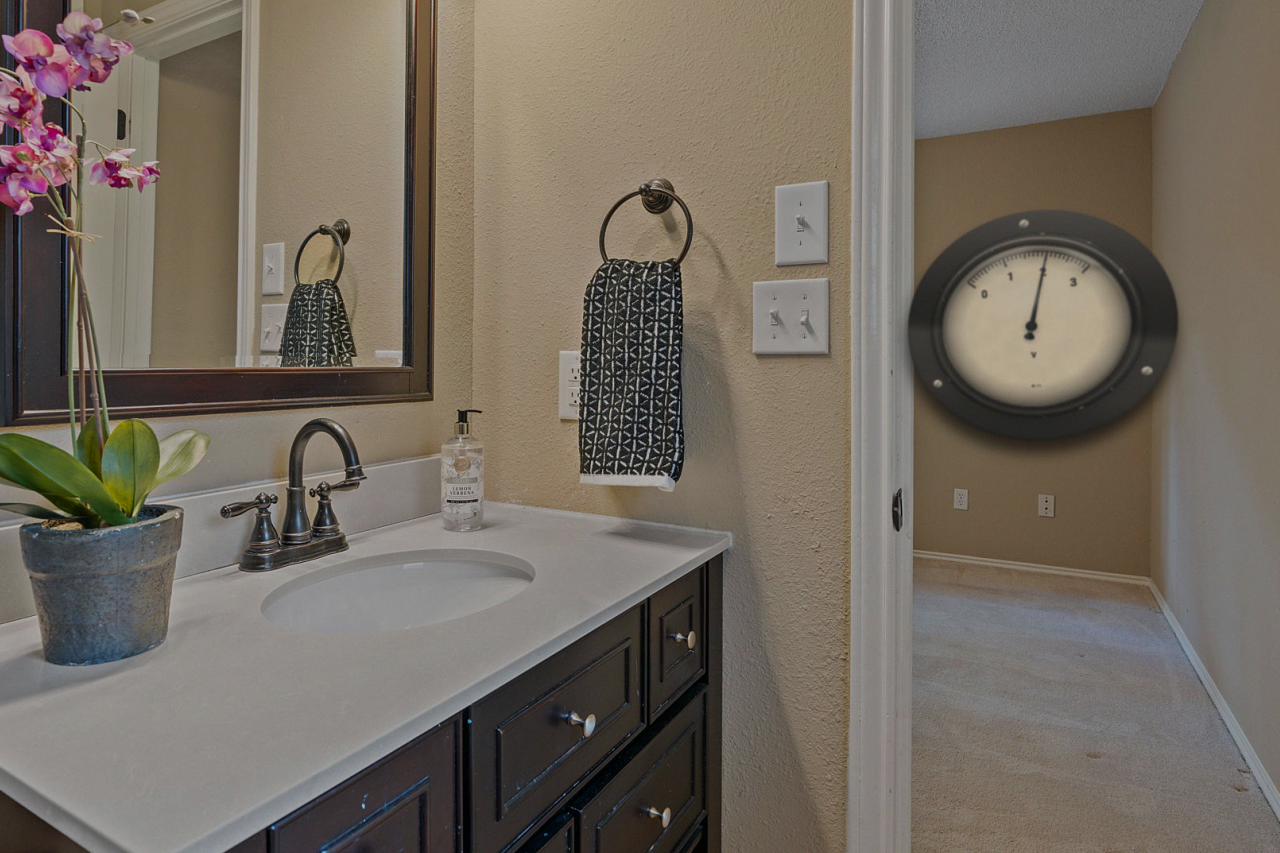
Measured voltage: 2 V
